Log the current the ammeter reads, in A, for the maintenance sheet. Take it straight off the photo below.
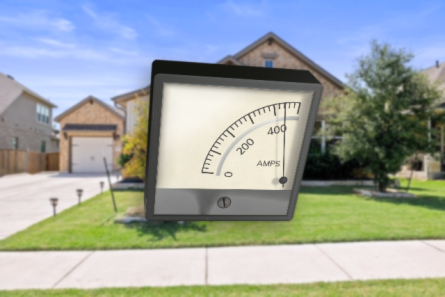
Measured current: 440 A
